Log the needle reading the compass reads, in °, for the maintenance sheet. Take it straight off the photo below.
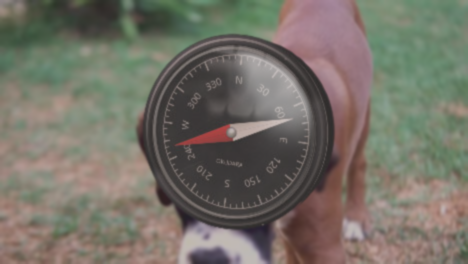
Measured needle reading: 250 °
